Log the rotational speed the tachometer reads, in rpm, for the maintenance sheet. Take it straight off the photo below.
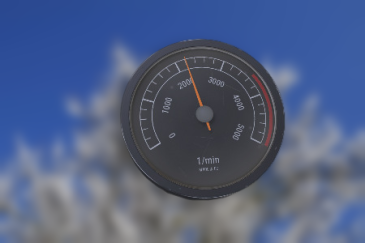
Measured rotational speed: 2200 rpm
